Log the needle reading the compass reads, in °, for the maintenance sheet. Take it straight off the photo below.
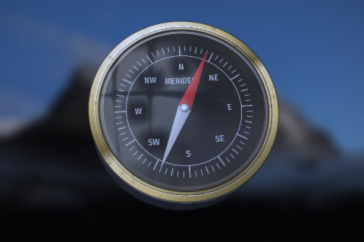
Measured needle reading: 25 °
